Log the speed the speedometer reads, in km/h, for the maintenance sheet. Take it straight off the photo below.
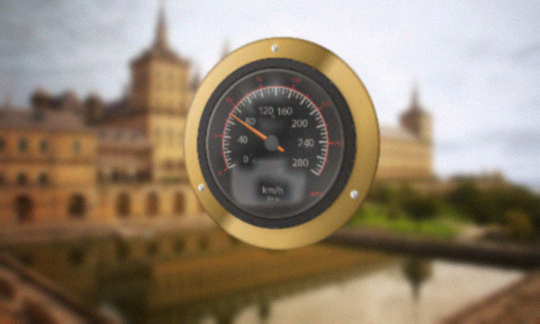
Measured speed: 70 km/h
